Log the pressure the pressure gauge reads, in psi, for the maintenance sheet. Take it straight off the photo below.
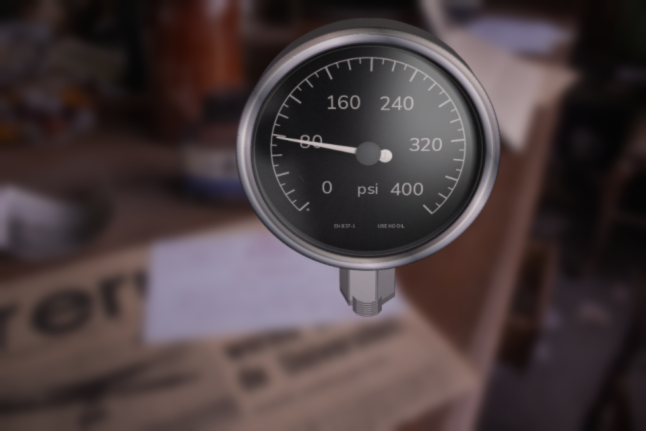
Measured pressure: 80 psi
